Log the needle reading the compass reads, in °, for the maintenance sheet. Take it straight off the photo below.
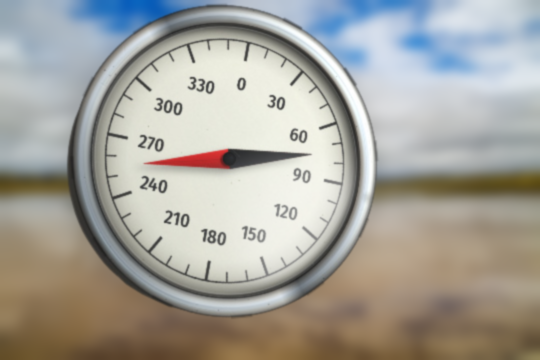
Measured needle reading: 255 °
